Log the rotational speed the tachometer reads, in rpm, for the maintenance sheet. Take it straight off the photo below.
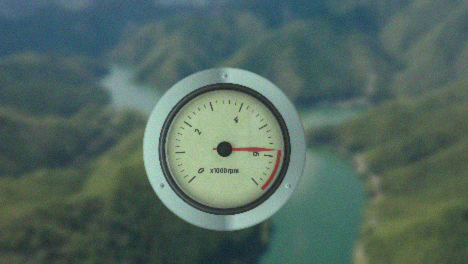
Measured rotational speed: 5800 rpm
